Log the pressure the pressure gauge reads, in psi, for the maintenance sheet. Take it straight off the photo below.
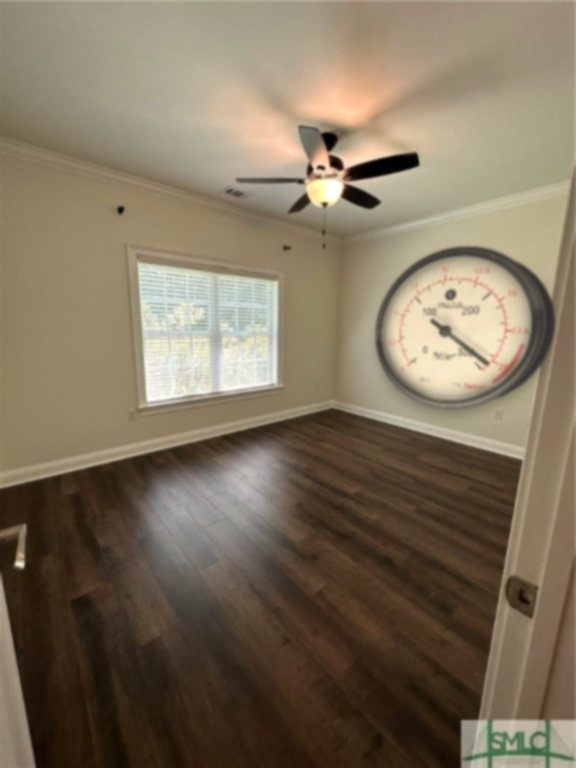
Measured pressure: 290 psi
